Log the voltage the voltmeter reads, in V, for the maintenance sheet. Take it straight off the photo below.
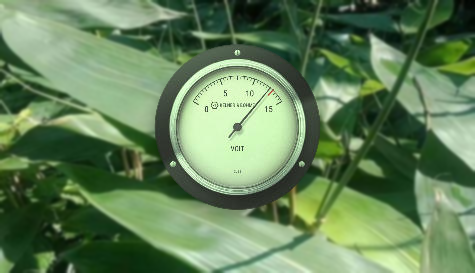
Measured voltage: 12.5 V
